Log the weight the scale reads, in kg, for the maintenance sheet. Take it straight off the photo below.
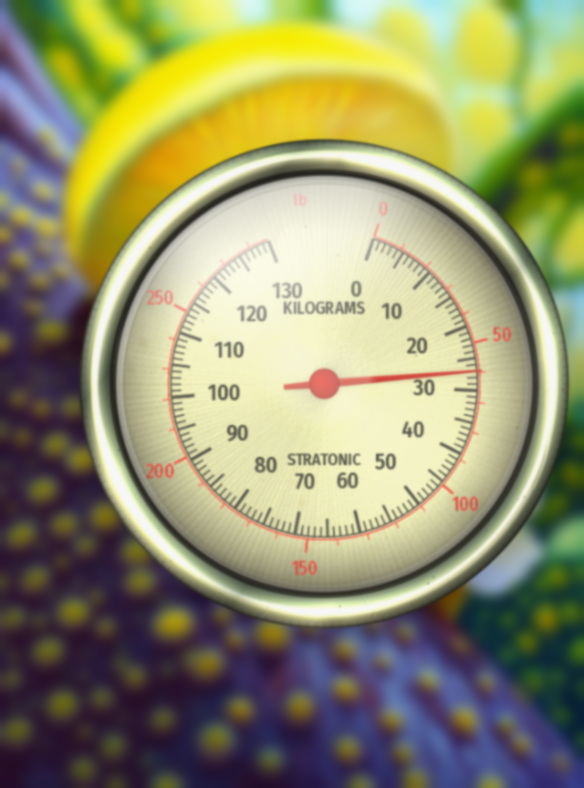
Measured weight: 27 kg
